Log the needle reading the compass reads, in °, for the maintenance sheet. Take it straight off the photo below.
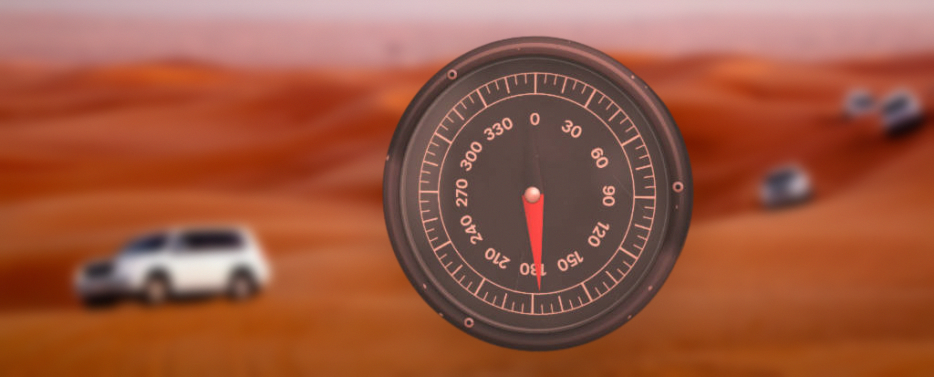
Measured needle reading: 175 °
